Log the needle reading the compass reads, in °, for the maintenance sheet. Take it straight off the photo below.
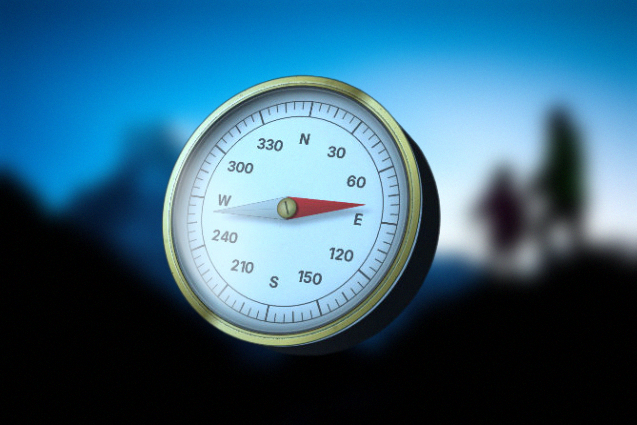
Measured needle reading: 80 °
